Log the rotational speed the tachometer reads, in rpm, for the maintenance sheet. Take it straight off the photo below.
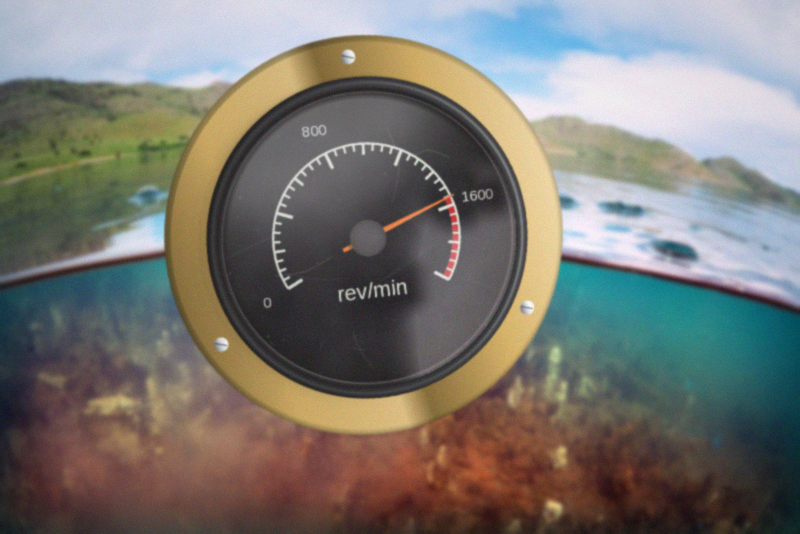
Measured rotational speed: 1550 rpm
